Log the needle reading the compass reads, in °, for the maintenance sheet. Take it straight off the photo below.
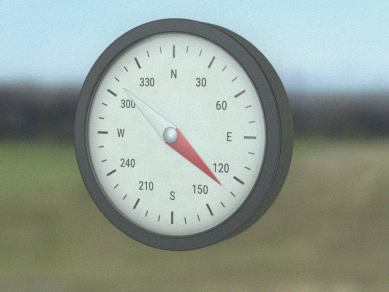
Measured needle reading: 130 °
